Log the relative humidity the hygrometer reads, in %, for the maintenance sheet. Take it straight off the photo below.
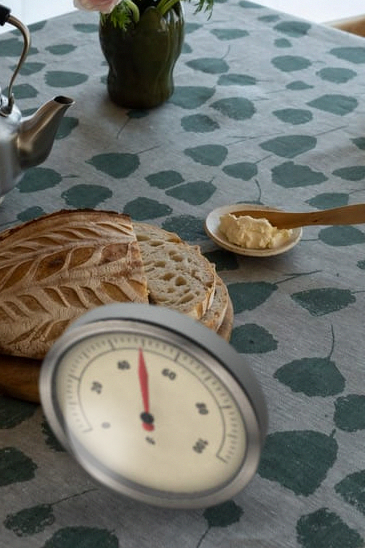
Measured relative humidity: 50 %
